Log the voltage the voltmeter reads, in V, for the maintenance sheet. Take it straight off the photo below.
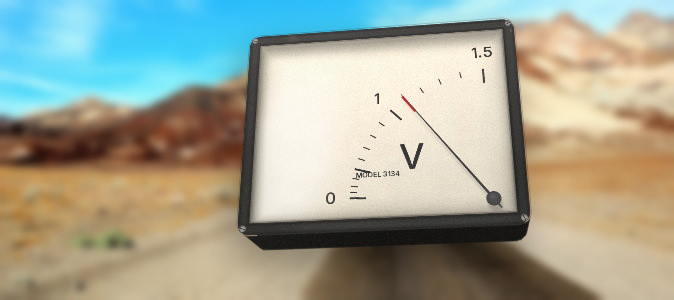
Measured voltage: 1.1 V
